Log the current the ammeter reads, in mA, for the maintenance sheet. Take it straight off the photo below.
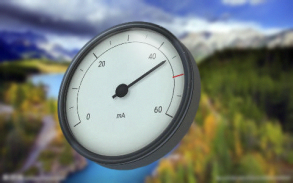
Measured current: 45 mA
